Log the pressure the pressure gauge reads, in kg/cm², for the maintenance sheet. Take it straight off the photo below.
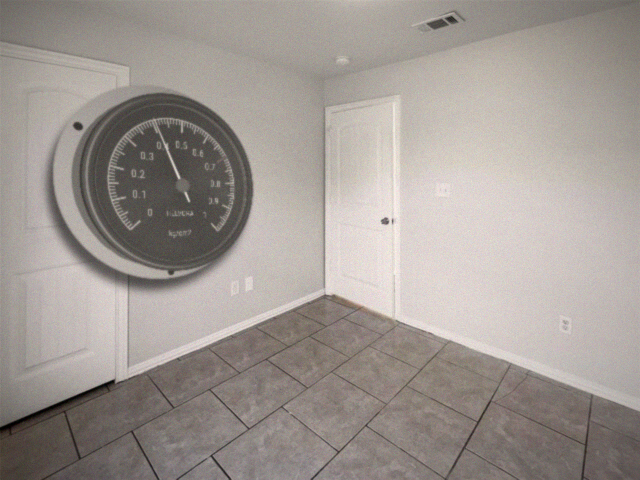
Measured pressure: 0.4 kg/cm²
